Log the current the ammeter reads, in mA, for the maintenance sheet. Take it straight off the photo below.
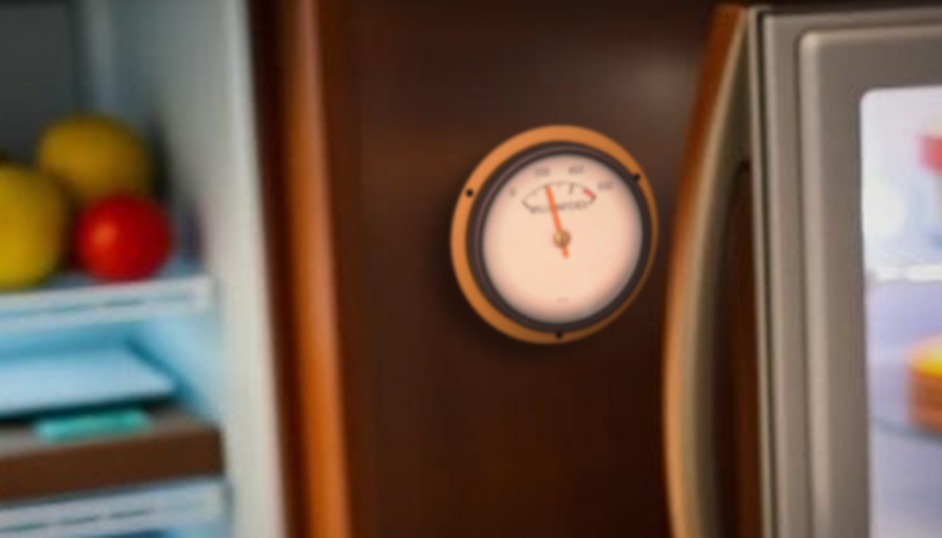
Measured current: 200 mA
